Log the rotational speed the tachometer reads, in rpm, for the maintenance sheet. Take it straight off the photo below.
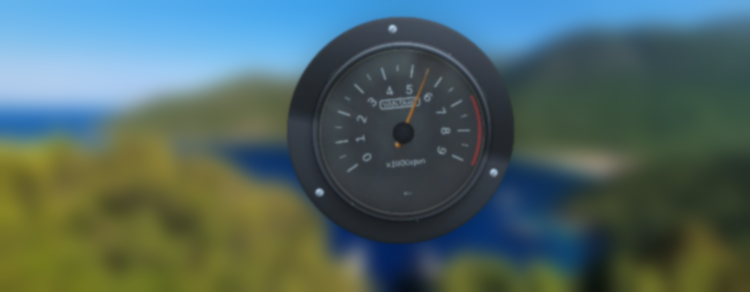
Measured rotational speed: 5500 rpm
